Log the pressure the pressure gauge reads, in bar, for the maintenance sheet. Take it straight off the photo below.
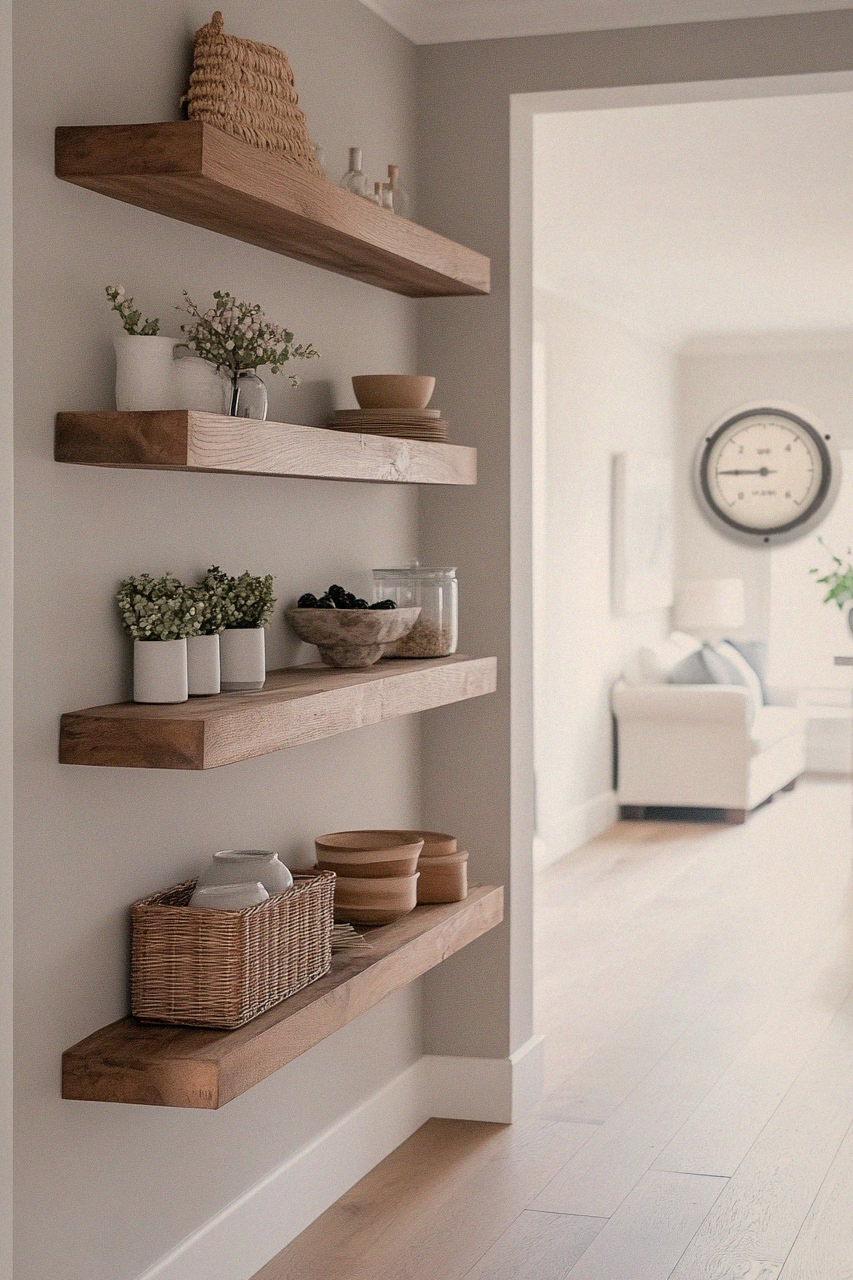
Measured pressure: 1 bar
